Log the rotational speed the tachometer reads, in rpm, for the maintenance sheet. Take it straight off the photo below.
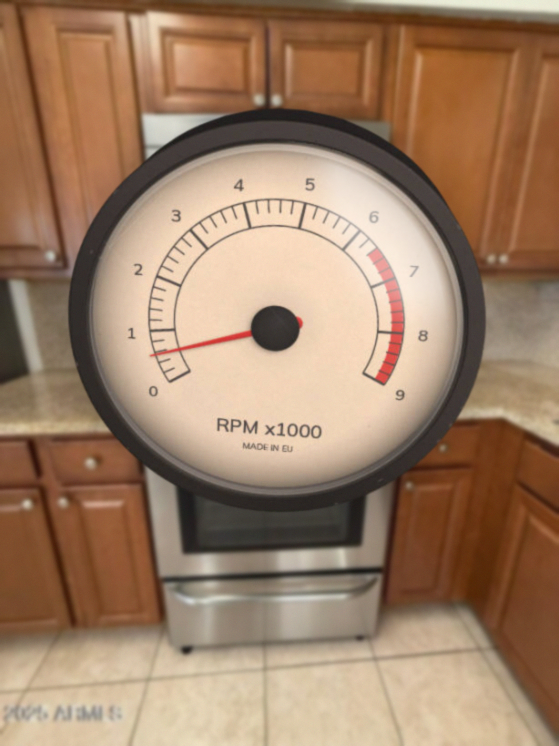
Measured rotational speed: 600 rpm
